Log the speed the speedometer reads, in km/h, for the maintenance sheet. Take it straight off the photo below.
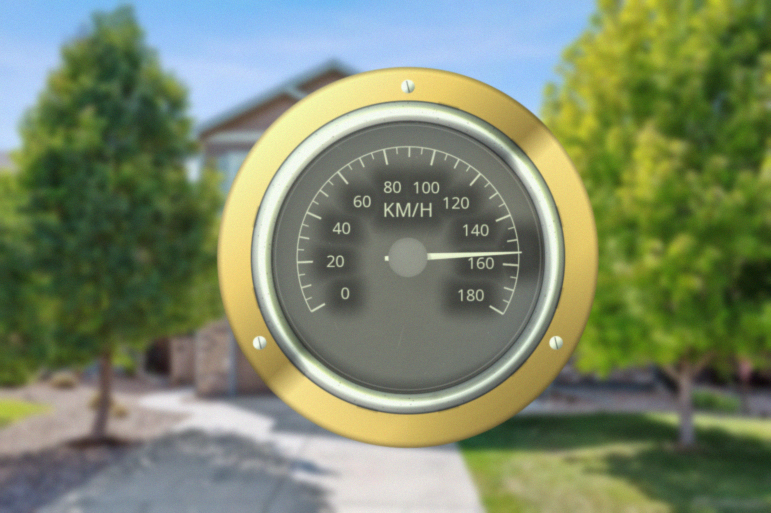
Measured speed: 155 km/h
